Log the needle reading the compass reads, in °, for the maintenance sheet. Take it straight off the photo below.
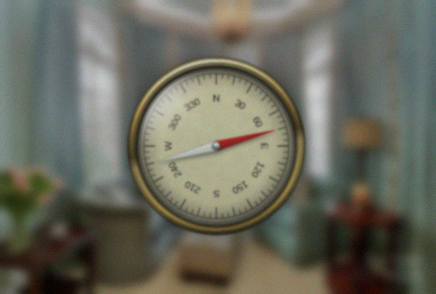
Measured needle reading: 75 °
